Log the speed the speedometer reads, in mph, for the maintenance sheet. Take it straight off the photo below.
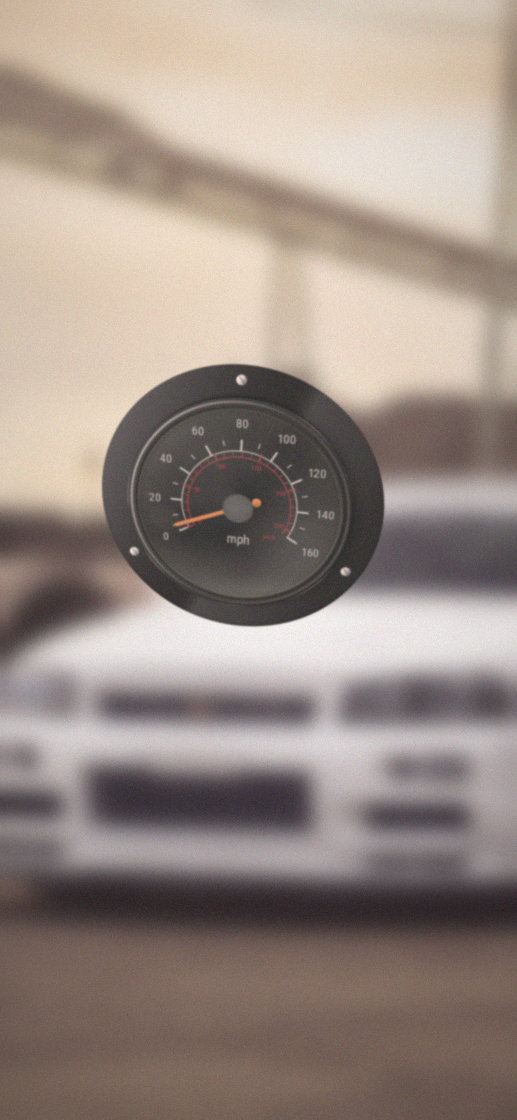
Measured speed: 5 mph
